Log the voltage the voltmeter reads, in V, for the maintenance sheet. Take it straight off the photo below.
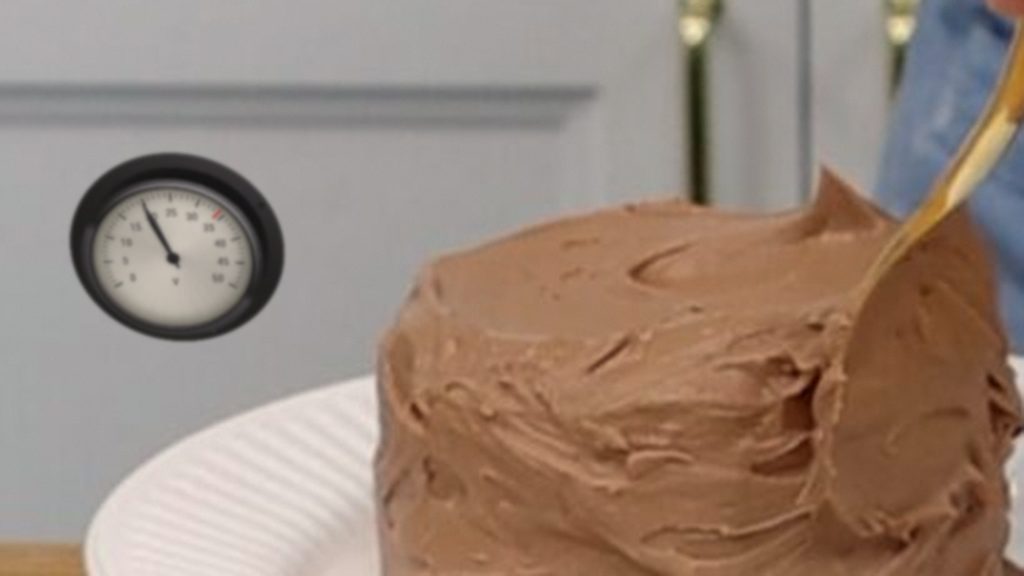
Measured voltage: 20 V
